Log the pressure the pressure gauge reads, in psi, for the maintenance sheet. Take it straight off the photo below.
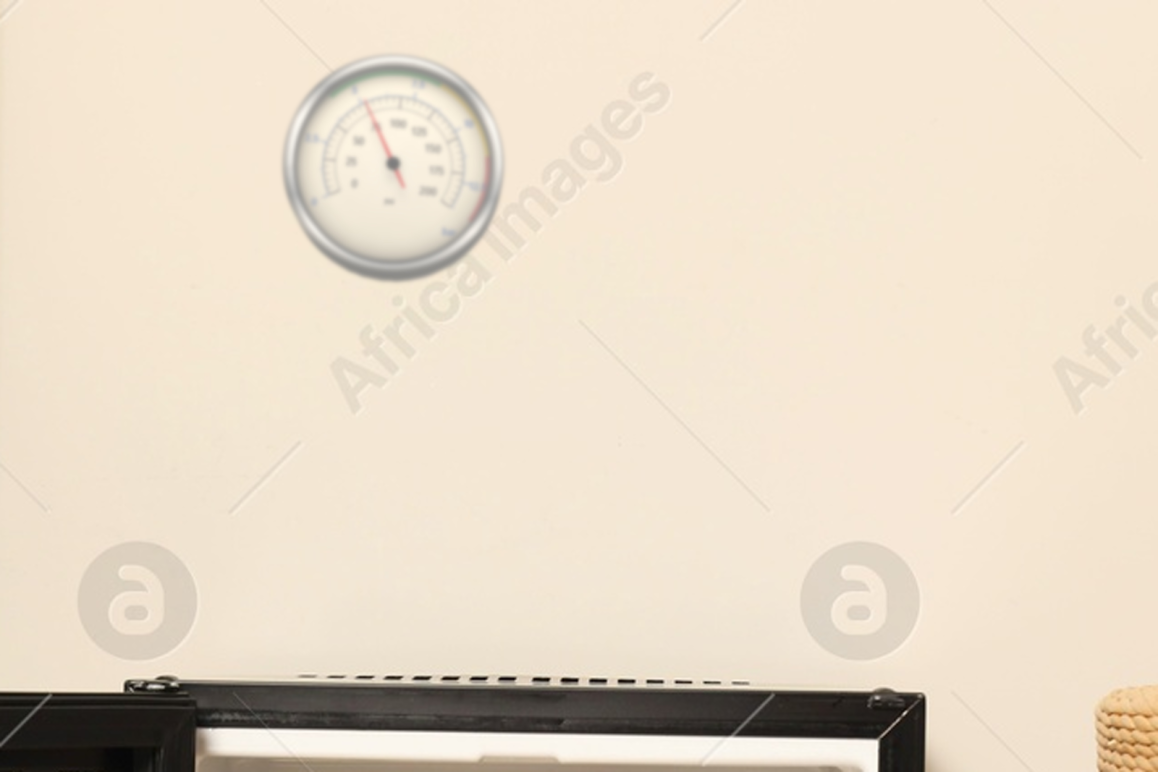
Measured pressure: 75 psi
